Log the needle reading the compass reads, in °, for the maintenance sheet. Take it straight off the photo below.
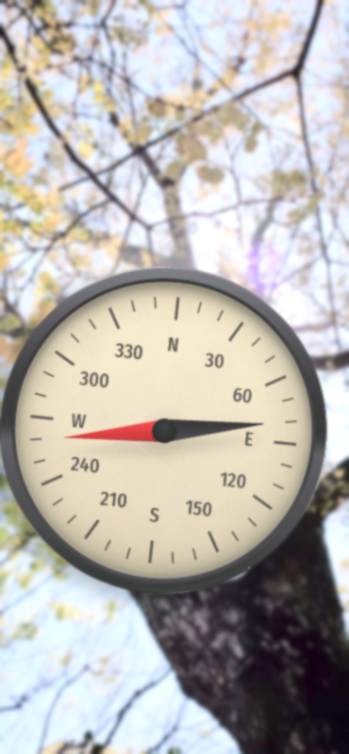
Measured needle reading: 260 °
